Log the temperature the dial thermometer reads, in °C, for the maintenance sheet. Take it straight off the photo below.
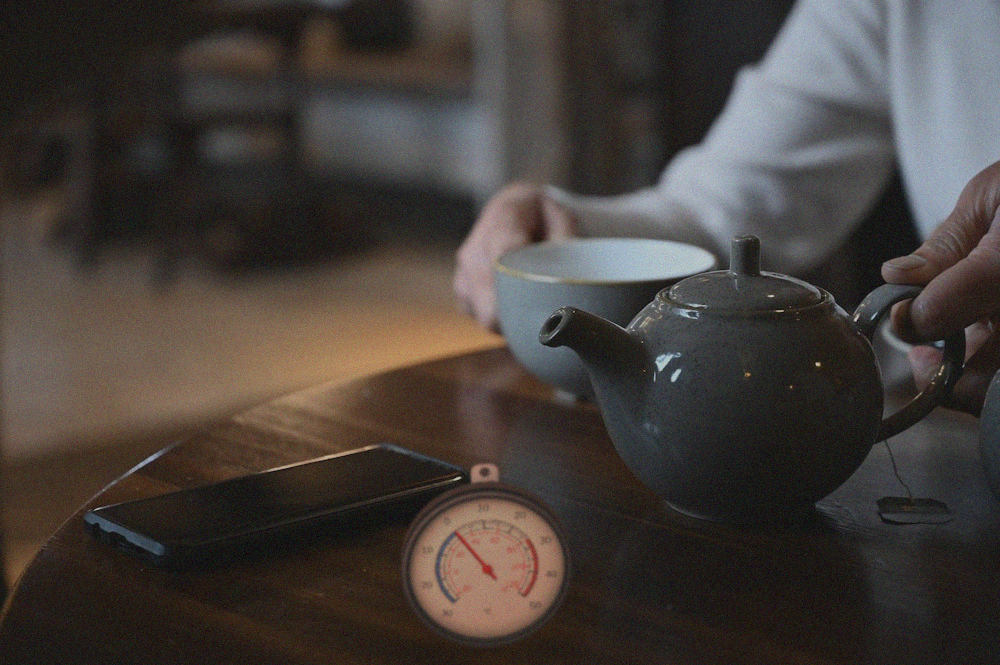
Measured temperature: 0 °C
